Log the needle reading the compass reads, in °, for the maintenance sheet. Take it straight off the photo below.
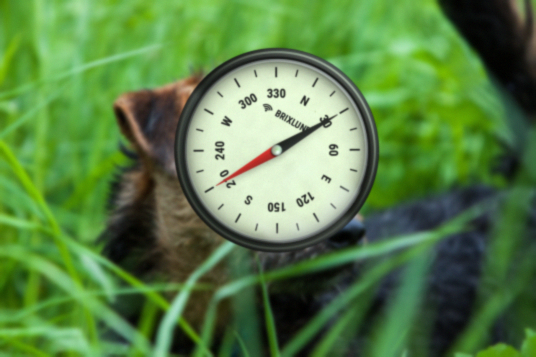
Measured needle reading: 210 °
